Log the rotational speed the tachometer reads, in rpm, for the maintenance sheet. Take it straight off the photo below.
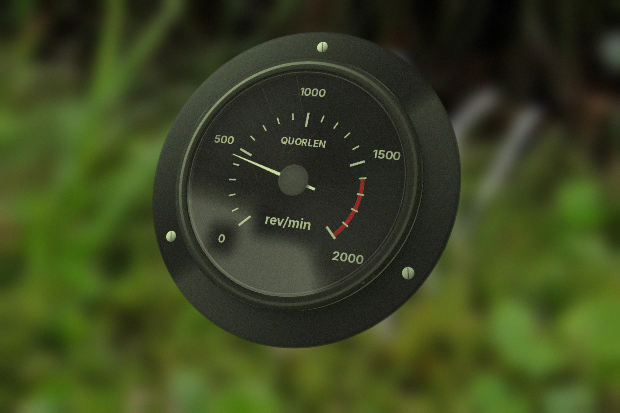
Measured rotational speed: 450 rpm
